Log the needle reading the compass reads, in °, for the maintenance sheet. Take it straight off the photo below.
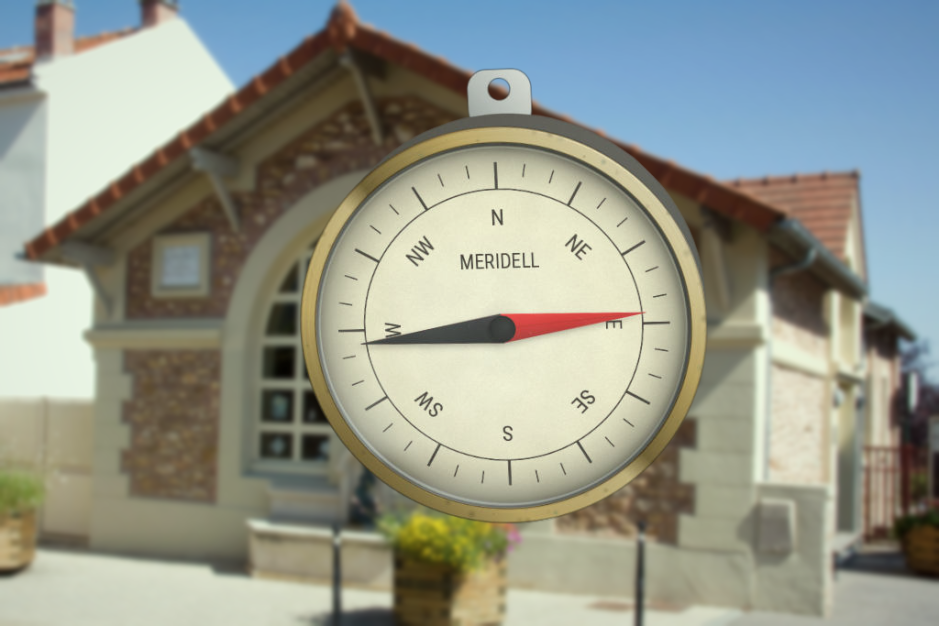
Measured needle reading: 85 °
